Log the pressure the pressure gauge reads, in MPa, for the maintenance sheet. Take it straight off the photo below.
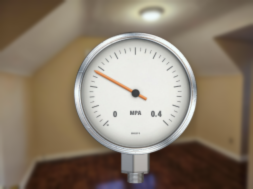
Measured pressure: 0.11 MPa
